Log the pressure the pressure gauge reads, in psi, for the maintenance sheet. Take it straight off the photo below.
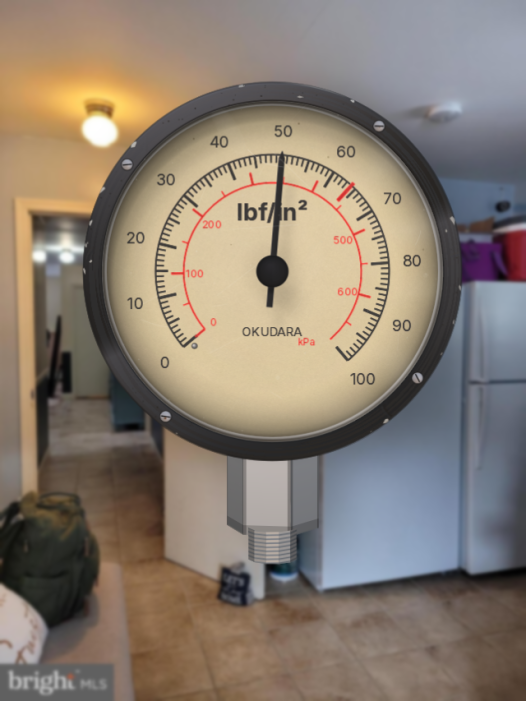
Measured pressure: 50 psi
